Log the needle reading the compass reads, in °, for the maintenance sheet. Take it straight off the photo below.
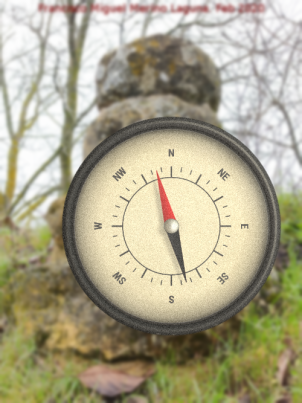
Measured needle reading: 345 °
